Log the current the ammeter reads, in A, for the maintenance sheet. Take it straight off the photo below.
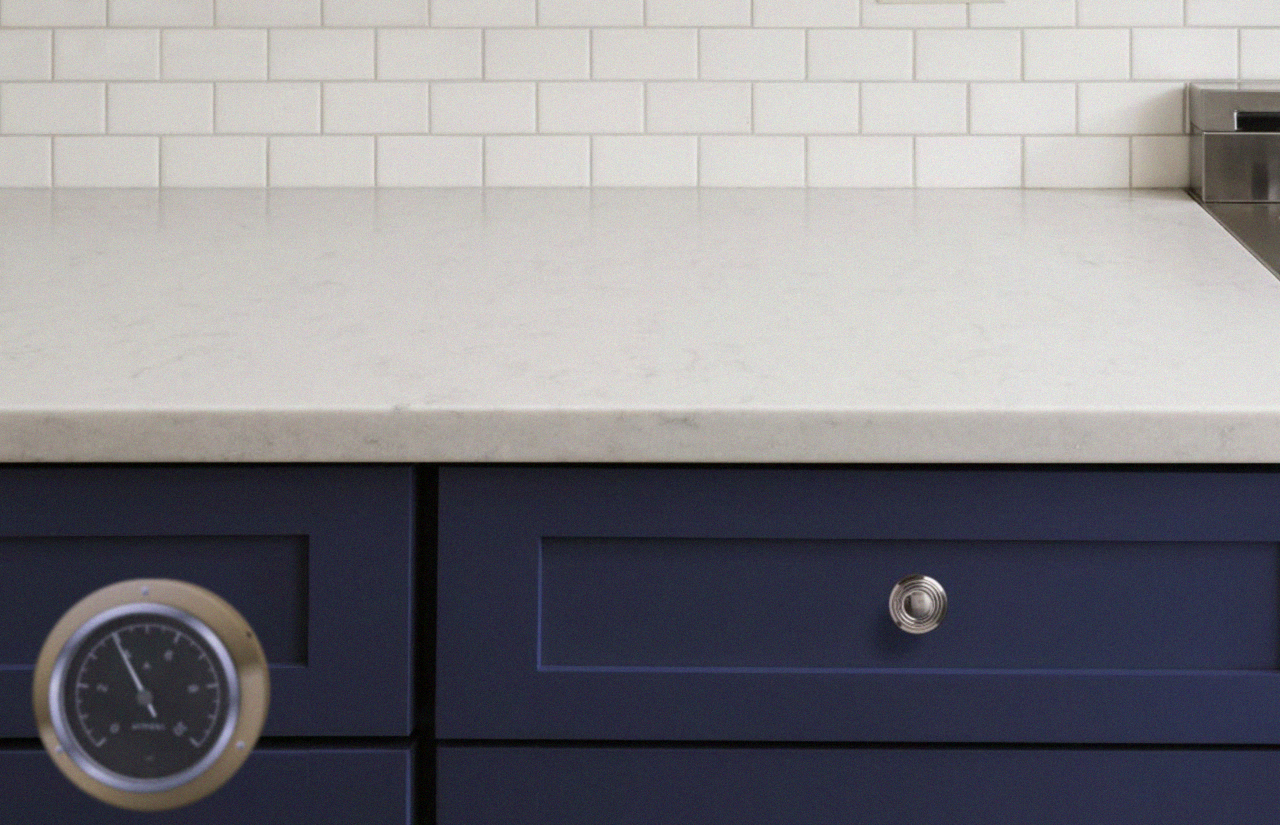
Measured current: 4 A
